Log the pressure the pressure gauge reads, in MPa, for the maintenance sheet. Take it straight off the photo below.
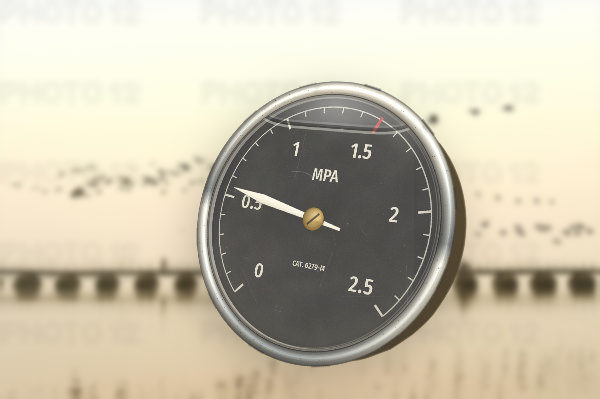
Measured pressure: 0.55 MPa
